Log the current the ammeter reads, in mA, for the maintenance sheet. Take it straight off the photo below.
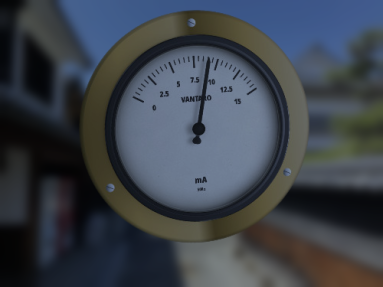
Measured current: 9 mA
